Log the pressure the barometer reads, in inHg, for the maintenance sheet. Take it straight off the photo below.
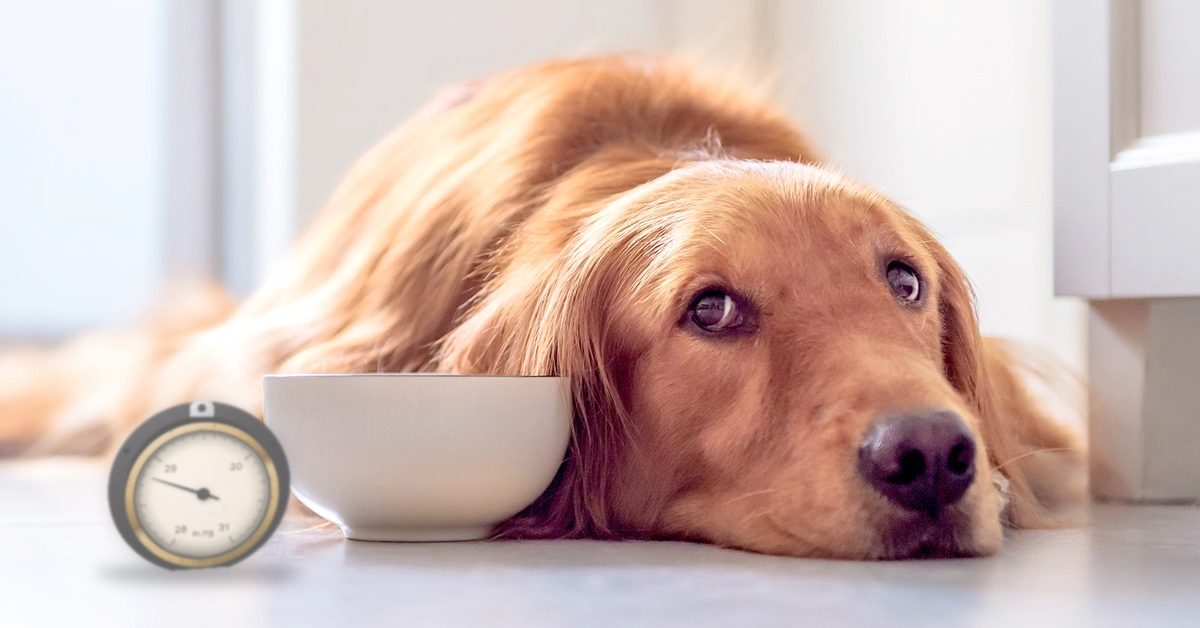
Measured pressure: 28.8 inHg
